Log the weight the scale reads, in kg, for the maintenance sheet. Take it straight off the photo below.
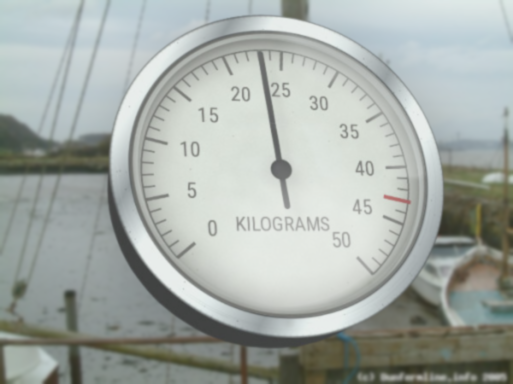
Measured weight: 23 kg
